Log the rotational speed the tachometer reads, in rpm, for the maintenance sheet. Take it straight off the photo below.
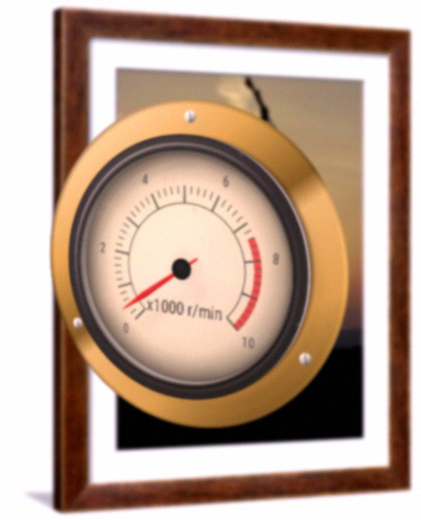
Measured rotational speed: 400 rpm
